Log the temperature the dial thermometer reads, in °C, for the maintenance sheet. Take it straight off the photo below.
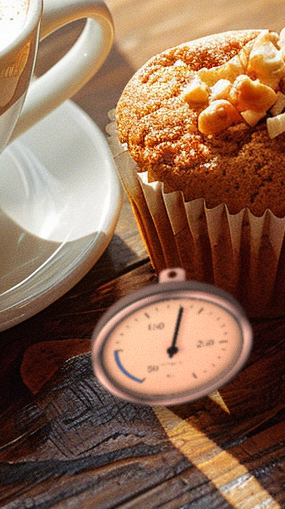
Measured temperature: 180 °C
